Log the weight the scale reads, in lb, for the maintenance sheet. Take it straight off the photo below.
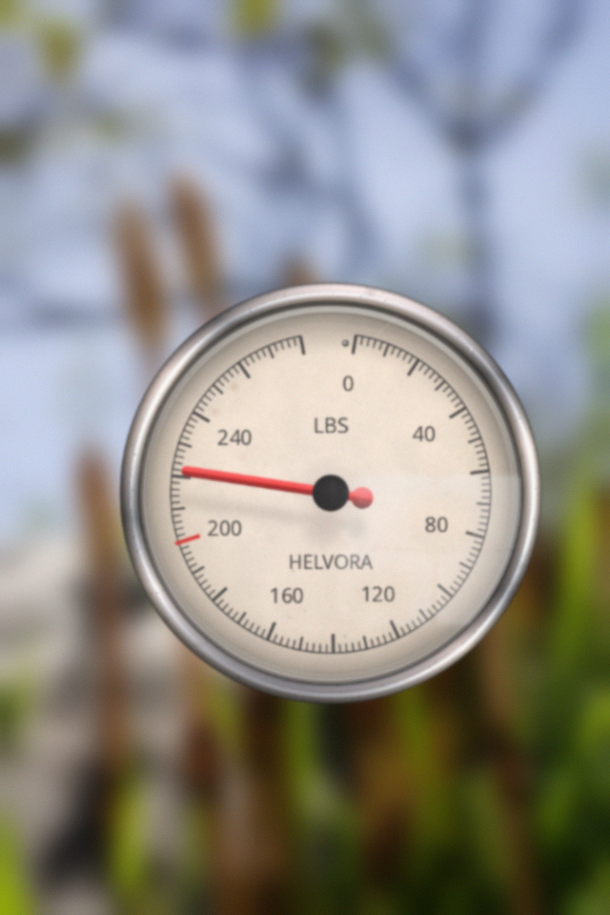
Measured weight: 222 lb
